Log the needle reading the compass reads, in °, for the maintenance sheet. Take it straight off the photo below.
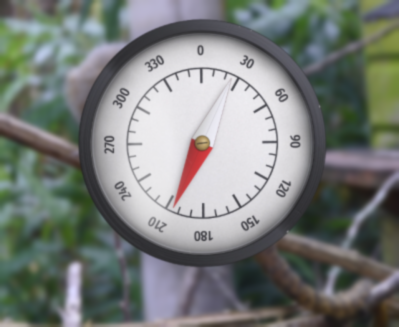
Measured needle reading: 205 °
